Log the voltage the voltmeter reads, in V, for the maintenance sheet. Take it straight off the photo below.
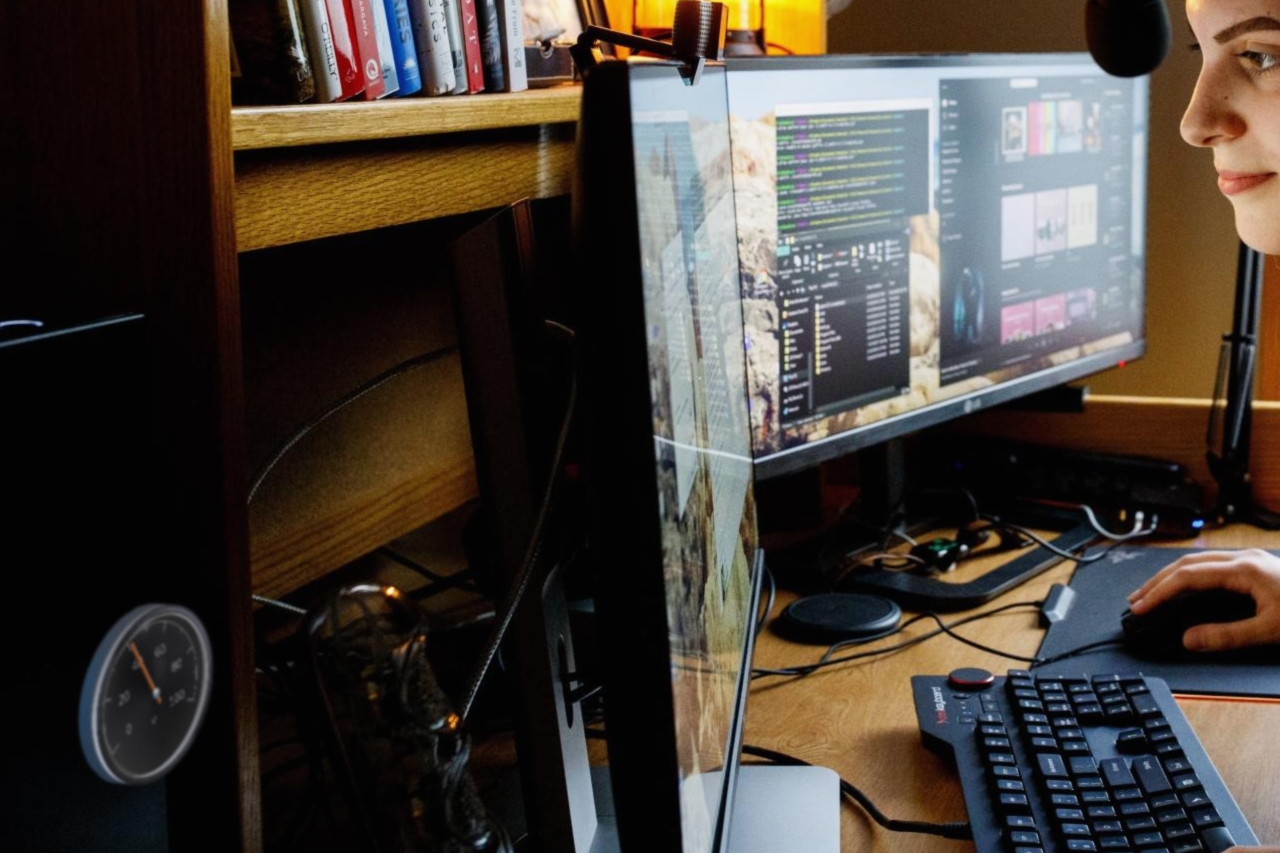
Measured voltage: 40 V
